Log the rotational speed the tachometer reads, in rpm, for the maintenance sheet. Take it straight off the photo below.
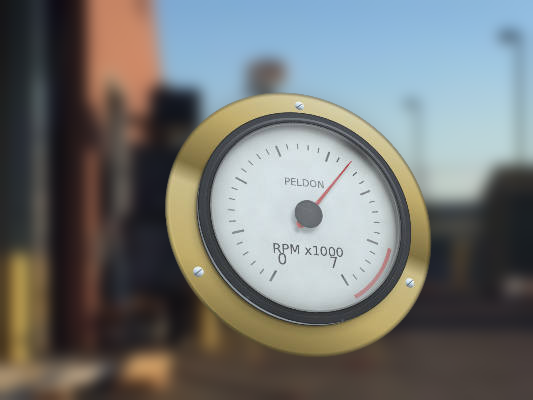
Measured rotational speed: 4400 rpm
